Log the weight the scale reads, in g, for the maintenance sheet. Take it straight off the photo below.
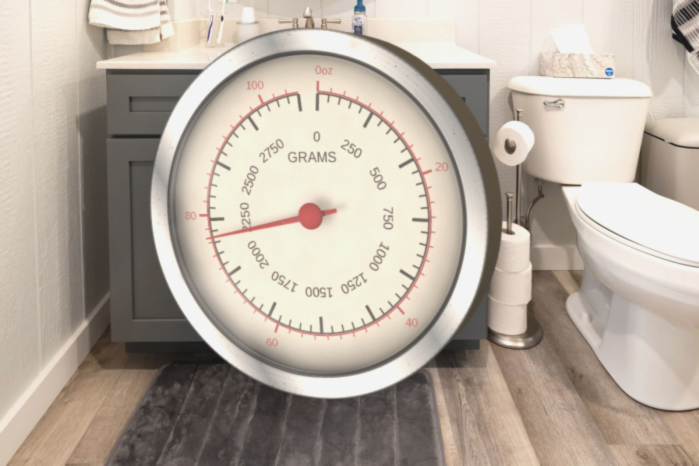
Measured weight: 2175 g
